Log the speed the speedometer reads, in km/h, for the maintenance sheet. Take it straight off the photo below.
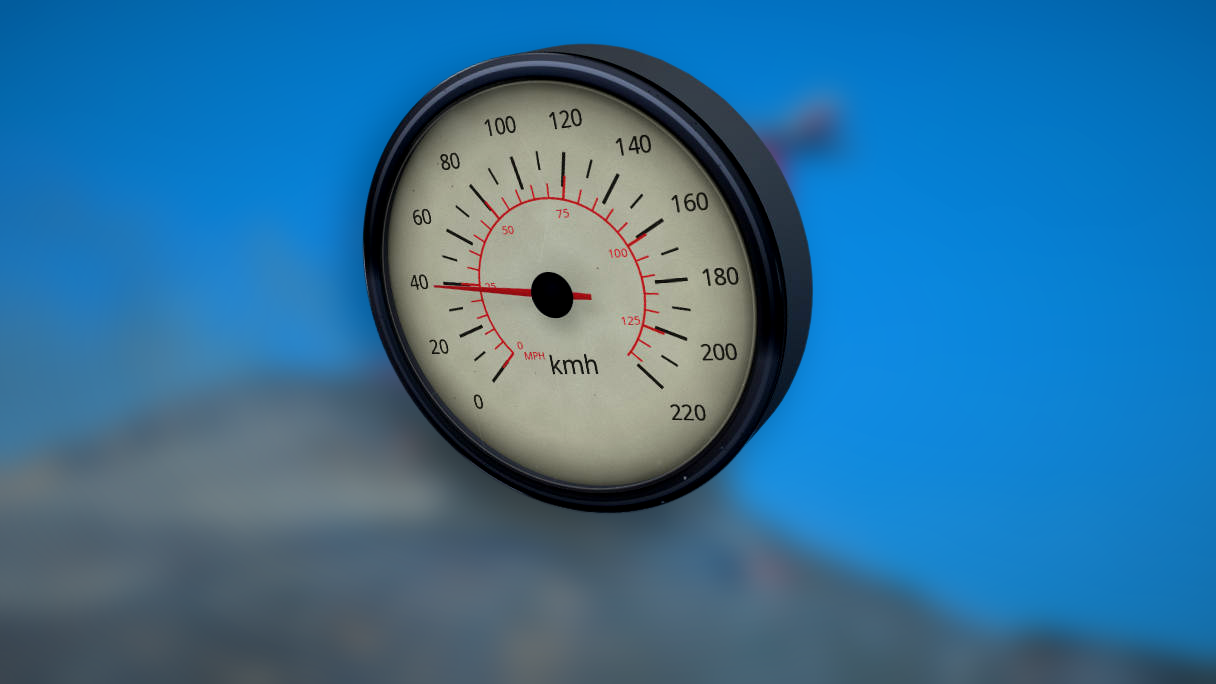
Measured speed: 40 km/h
